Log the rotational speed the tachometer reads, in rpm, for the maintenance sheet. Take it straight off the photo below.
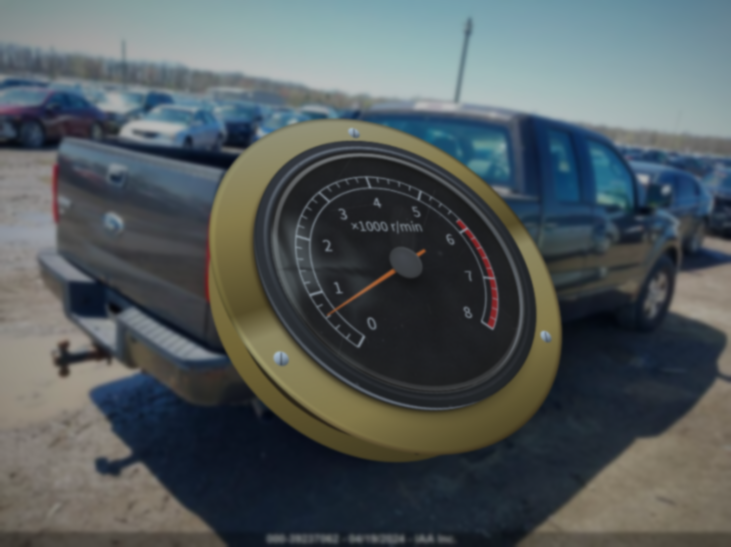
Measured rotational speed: 600 rpm
